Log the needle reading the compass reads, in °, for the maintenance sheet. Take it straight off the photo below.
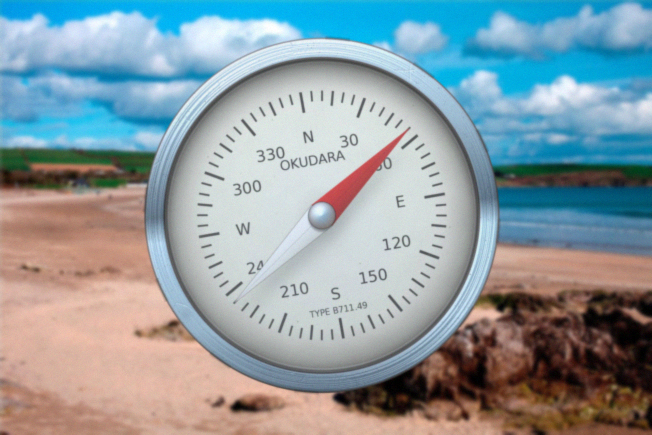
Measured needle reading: 55 °
